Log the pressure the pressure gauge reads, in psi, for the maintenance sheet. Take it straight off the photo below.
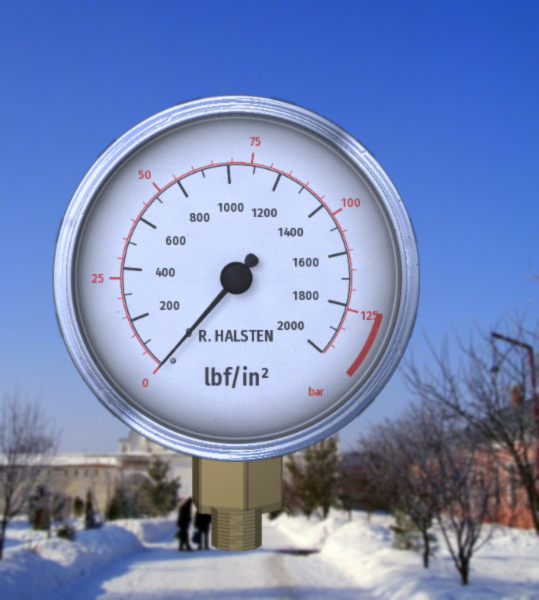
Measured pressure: 0 psi
